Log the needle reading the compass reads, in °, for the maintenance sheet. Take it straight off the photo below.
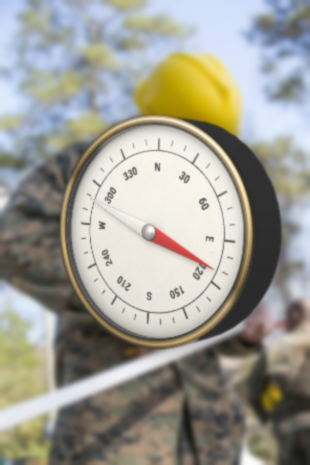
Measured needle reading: 110 °
